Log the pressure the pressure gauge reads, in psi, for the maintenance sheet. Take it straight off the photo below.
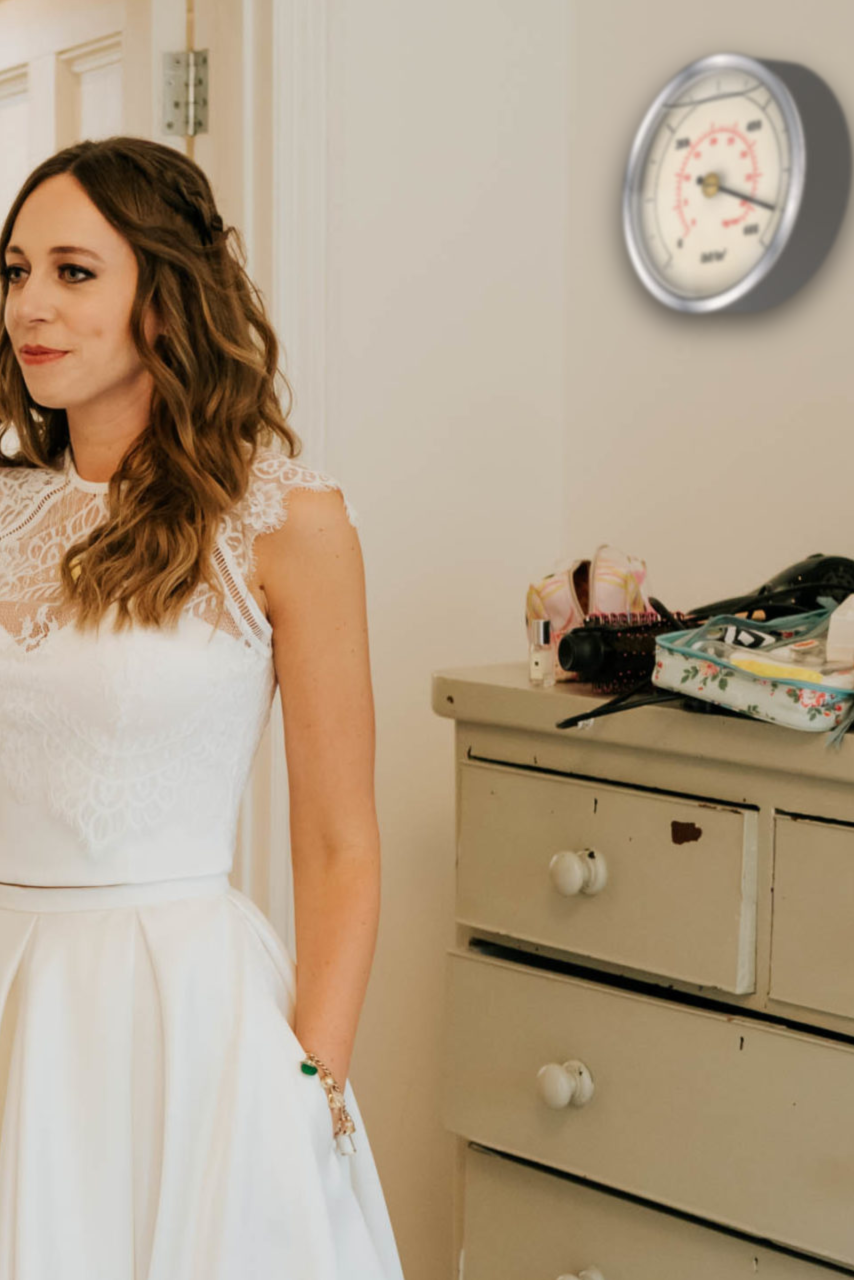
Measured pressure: 550 psi
